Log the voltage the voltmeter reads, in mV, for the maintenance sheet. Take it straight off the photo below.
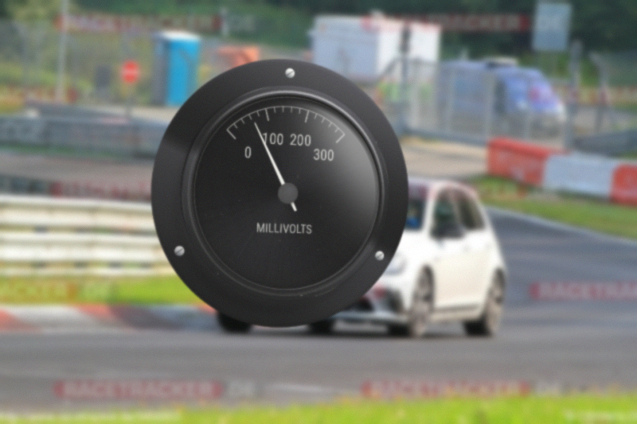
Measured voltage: 60 mV
